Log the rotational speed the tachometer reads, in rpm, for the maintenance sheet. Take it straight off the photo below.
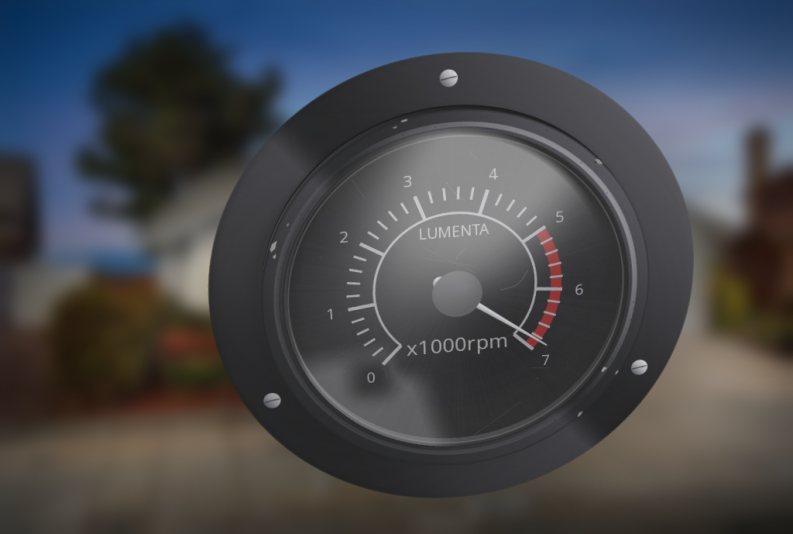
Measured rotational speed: 6800 rpm
